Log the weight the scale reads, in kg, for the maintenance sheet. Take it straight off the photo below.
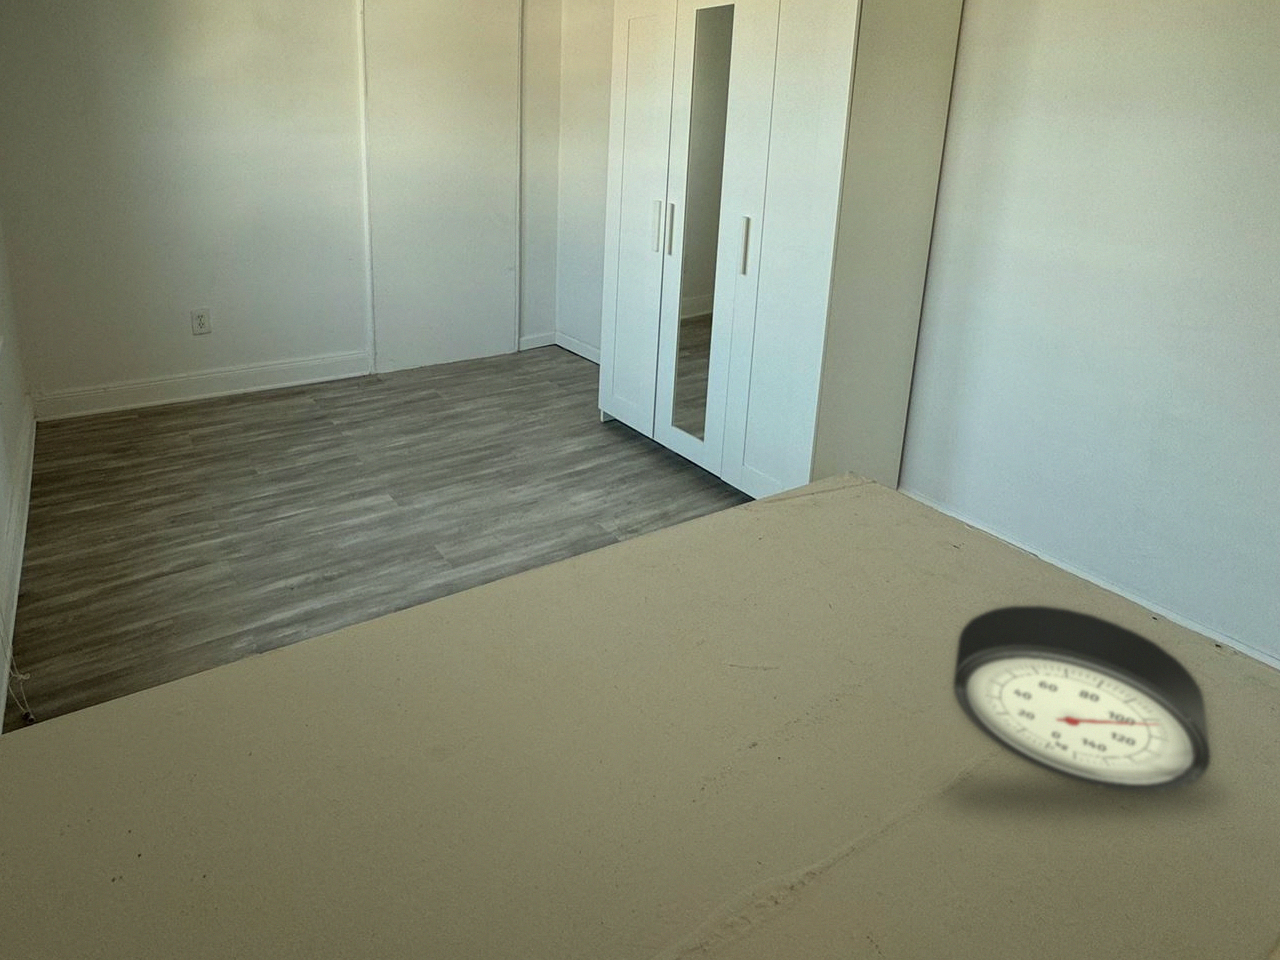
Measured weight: 100 kg
